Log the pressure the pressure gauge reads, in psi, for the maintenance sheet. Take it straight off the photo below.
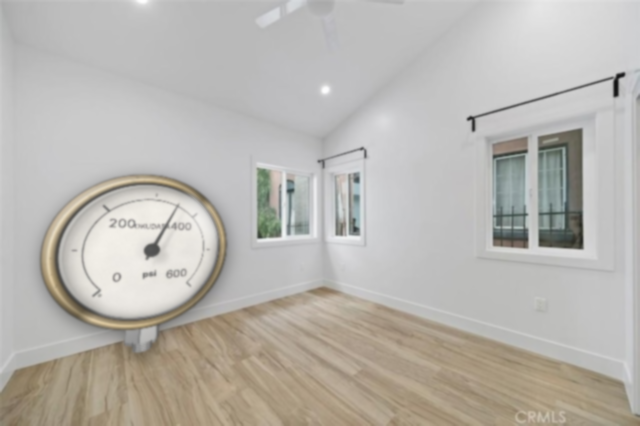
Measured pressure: 350 psi
